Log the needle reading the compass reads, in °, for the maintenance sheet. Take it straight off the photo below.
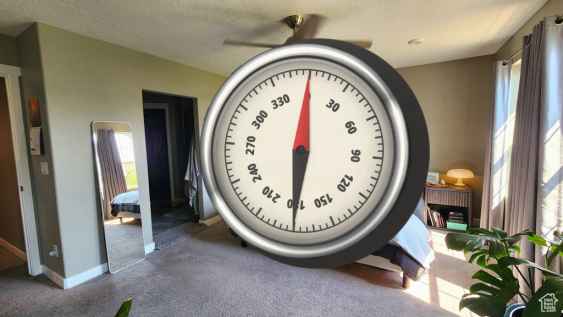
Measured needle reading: 0 °
